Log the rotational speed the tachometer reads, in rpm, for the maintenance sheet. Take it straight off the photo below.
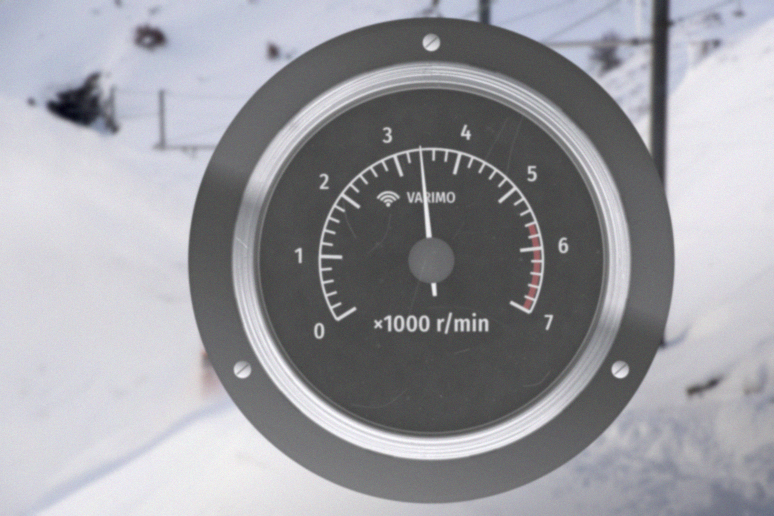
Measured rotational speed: 3400 rpm
